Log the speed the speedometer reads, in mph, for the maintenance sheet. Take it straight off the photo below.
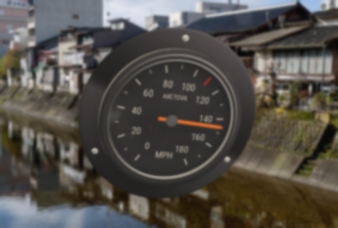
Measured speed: 145 mph
